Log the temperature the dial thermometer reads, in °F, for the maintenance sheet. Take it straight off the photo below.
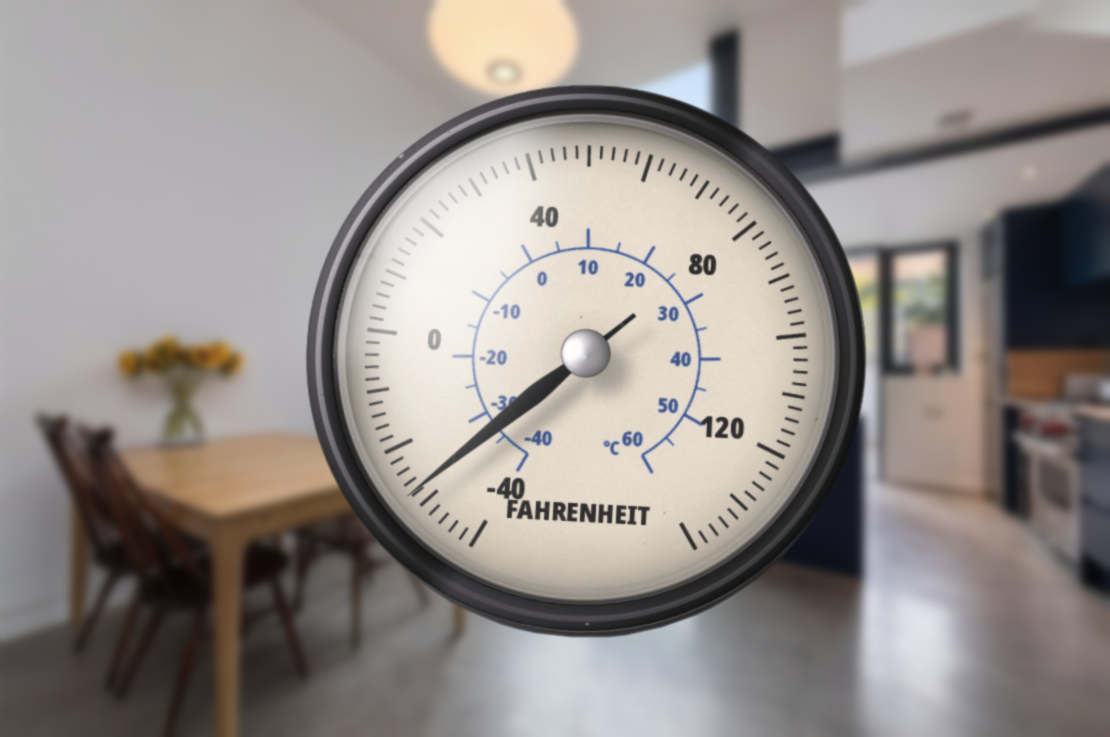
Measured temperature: -28 °F
